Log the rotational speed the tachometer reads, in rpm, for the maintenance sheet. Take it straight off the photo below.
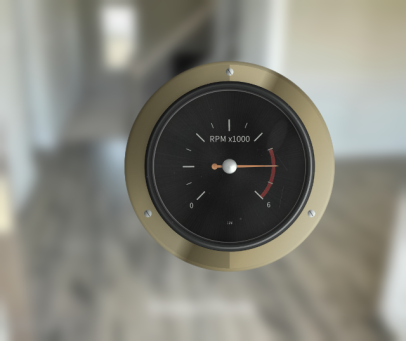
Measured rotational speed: 5000 rpm
